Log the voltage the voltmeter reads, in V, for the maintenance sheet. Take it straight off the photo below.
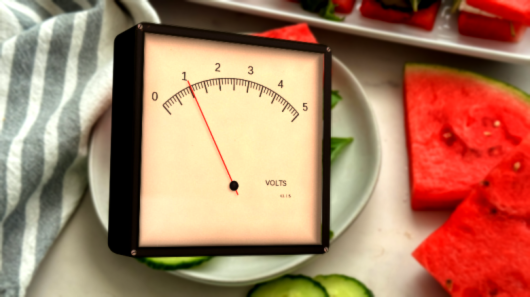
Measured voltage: 1 V
